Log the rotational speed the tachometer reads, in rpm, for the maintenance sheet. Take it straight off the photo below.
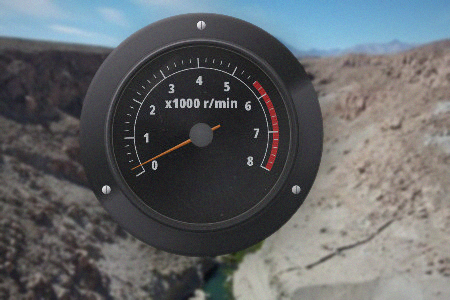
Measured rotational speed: 200 rpm
